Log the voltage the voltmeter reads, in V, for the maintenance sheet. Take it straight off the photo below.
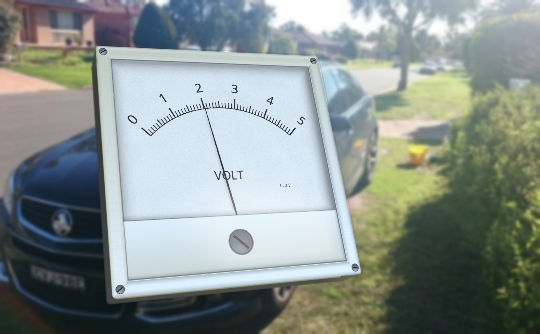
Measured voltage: 2 V
